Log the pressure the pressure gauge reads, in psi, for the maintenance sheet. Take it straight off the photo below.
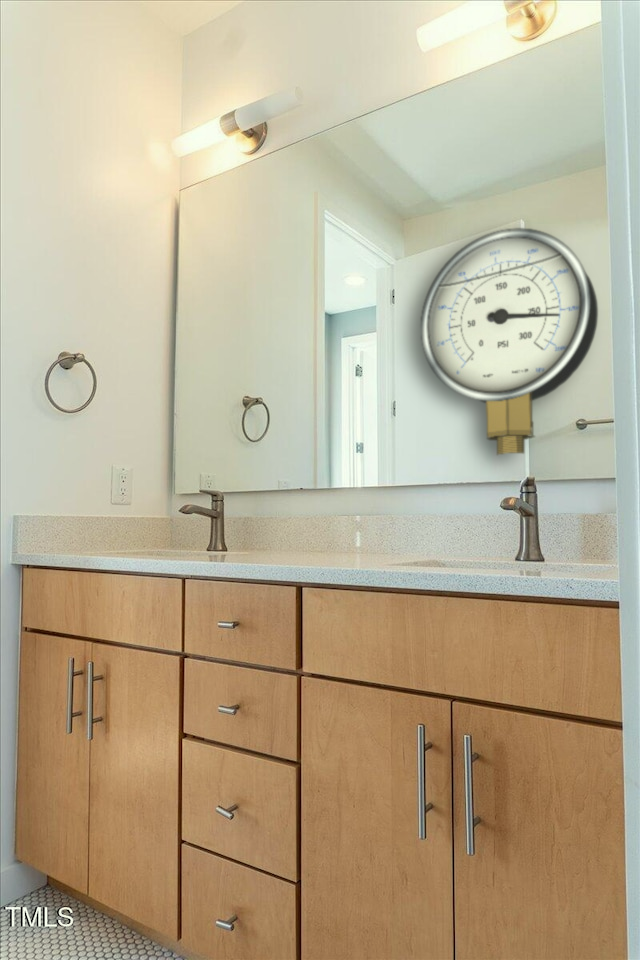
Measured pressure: 260 psi
